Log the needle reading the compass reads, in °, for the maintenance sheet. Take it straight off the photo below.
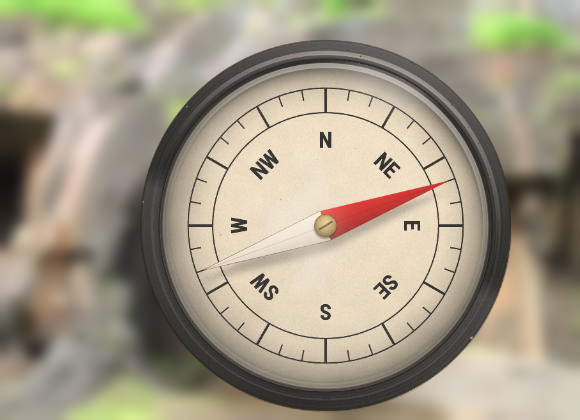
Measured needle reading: 70 °
